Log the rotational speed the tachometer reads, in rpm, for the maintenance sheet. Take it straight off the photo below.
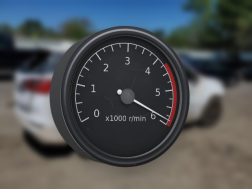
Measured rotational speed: 5875 rpm
